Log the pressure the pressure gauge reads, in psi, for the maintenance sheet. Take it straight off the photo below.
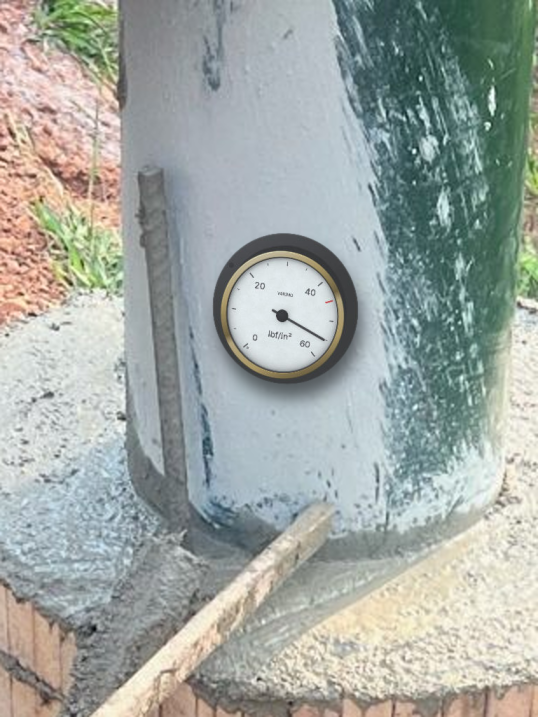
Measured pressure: 55 psi
